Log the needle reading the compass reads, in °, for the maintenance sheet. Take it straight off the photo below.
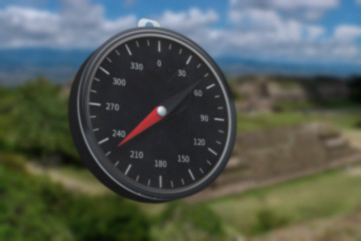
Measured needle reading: 230 °
